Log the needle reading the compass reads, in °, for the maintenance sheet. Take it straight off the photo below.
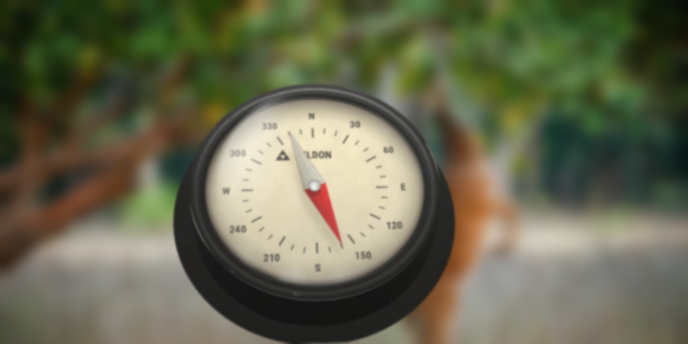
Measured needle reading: 160 °
